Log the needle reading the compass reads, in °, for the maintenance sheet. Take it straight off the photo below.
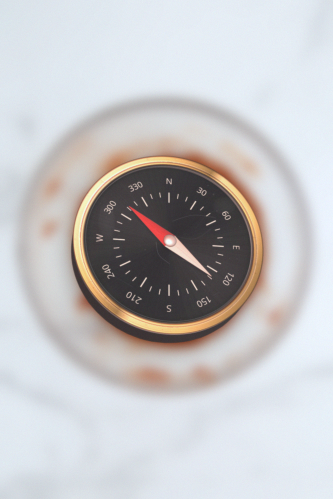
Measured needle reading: 310 °
